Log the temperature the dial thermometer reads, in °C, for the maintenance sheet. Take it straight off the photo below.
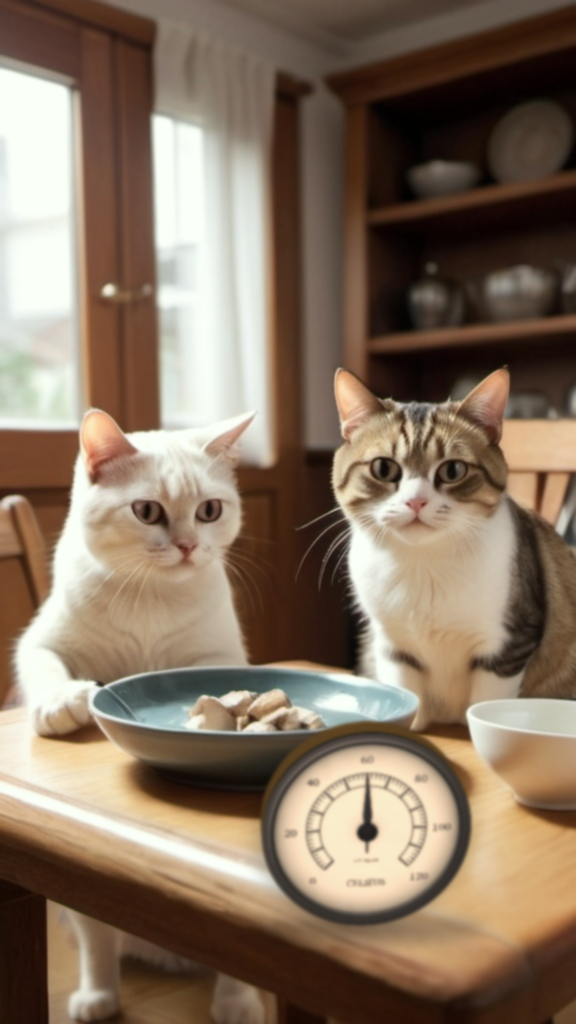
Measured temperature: 60 °C
